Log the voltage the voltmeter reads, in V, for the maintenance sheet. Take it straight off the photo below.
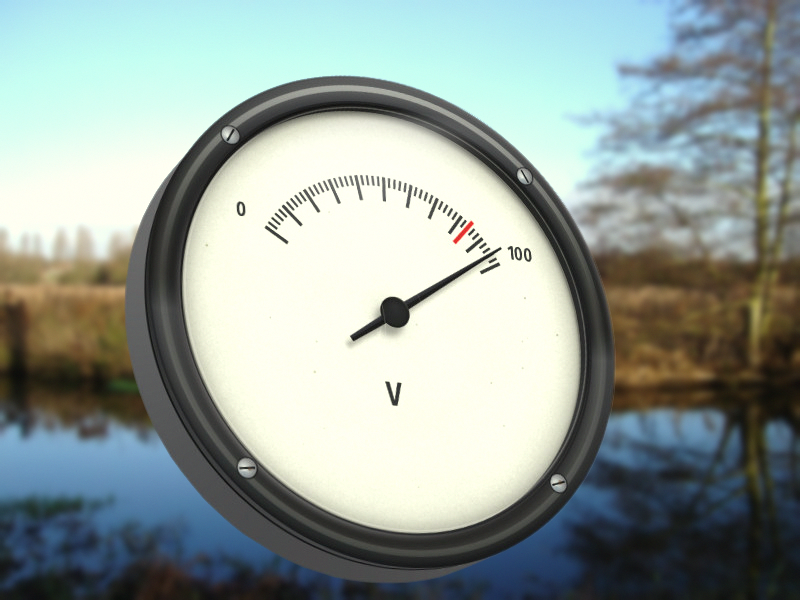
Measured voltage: 96 V
